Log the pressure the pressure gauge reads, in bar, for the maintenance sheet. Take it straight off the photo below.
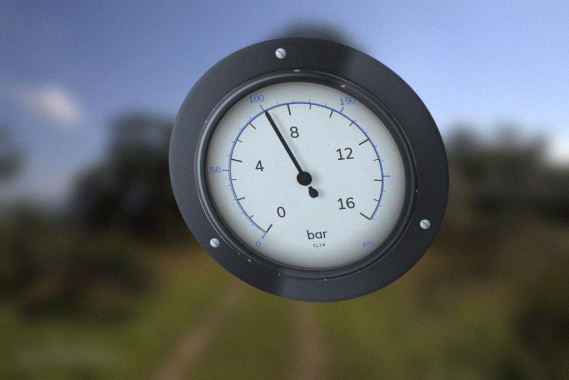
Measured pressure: 7 bar
